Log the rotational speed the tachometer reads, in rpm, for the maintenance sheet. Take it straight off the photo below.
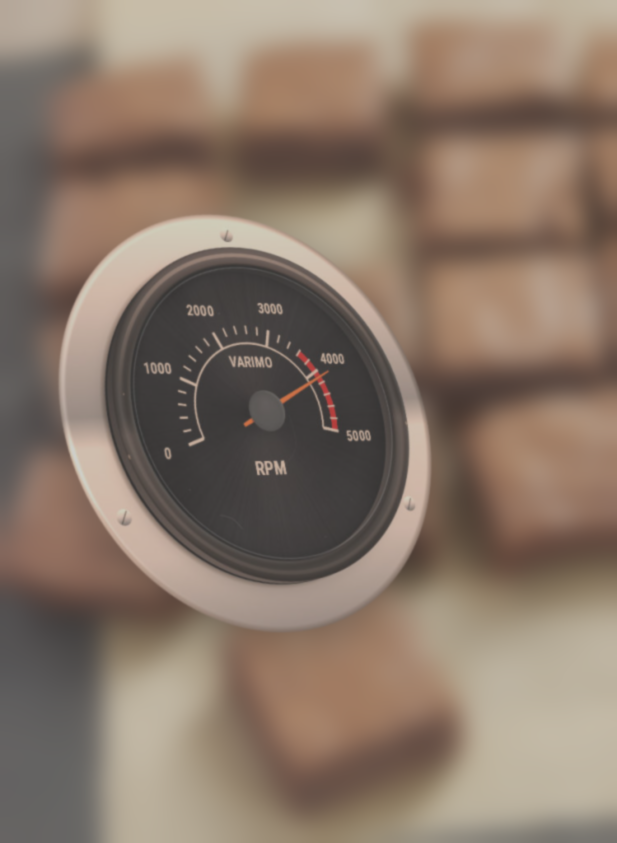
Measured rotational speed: 4100 rpm
